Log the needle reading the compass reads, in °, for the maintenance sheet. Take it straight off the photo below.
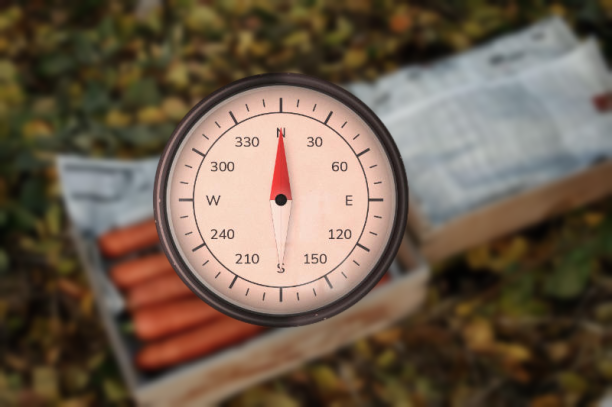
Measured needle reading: 0 °
